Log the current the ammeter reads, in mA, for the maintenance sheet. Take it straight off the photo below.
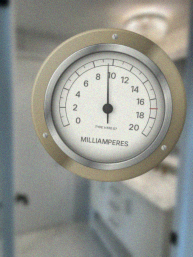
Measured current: 9.5 mA
